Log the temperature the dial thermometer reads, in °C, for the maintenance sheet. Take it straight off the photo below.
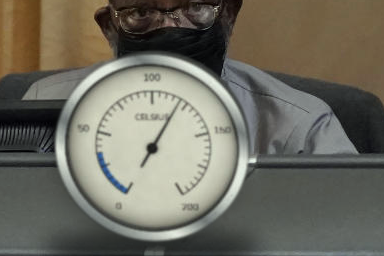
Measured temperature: 120 °C
